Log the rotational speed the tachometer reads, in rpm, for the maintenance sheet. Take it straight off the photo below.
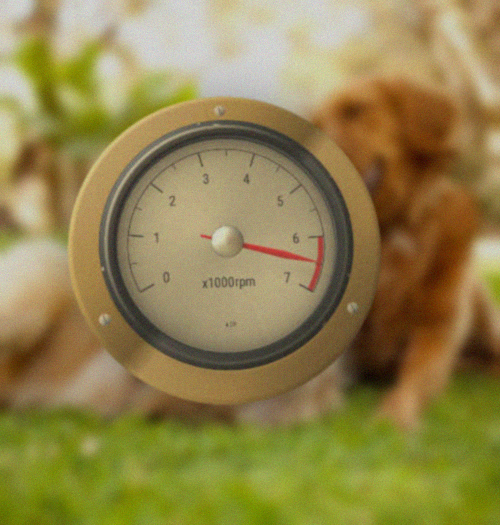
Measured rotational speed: 6500 rpm
